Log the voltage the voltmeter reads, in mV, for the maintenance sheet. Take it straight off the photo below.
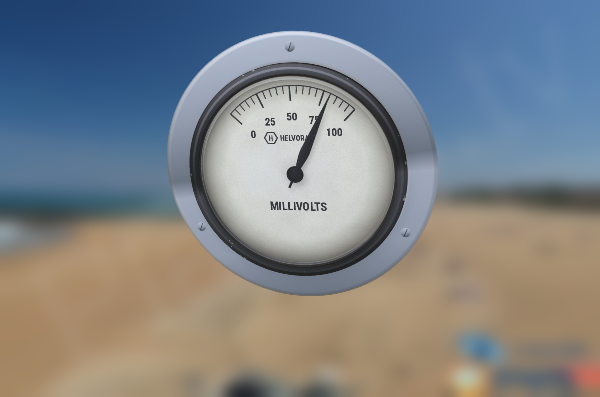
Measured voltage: 80 mV
